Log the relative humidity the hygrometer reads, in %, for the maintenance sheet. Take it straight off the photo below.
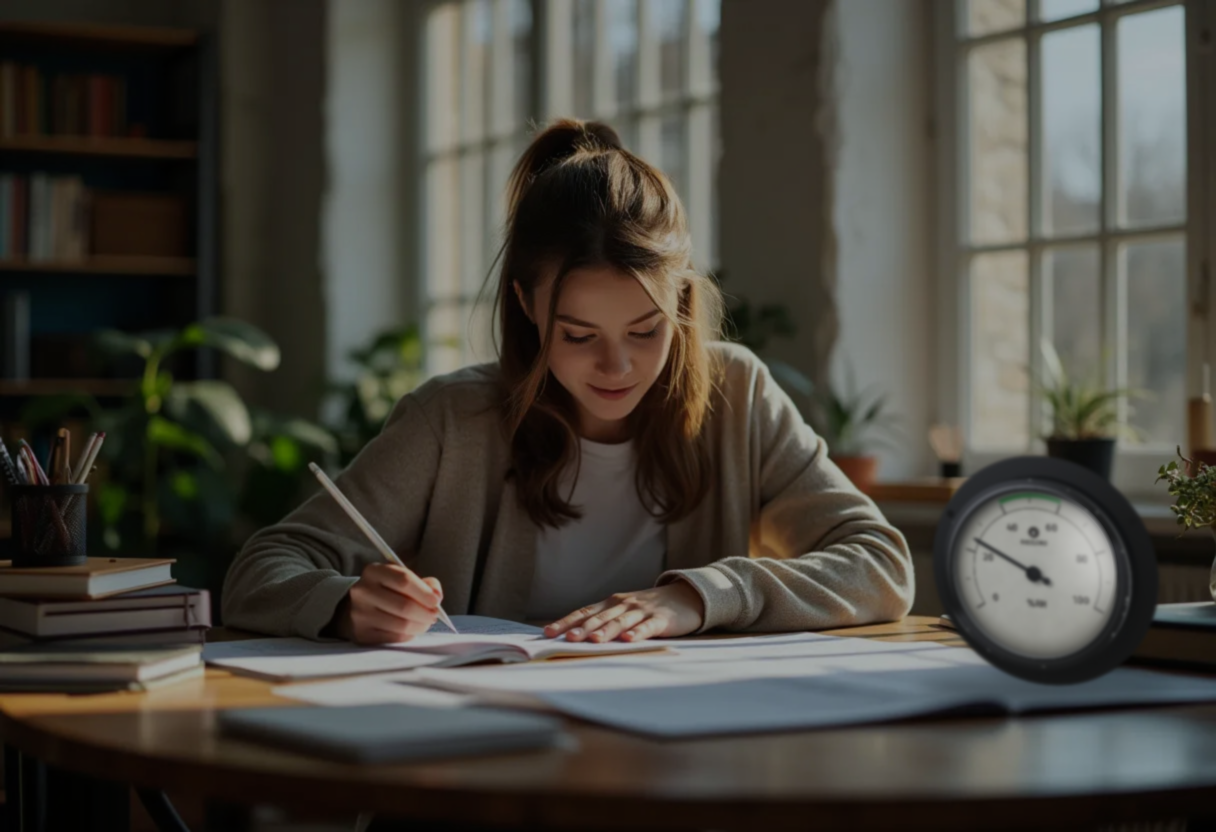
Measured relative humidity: 25 %
